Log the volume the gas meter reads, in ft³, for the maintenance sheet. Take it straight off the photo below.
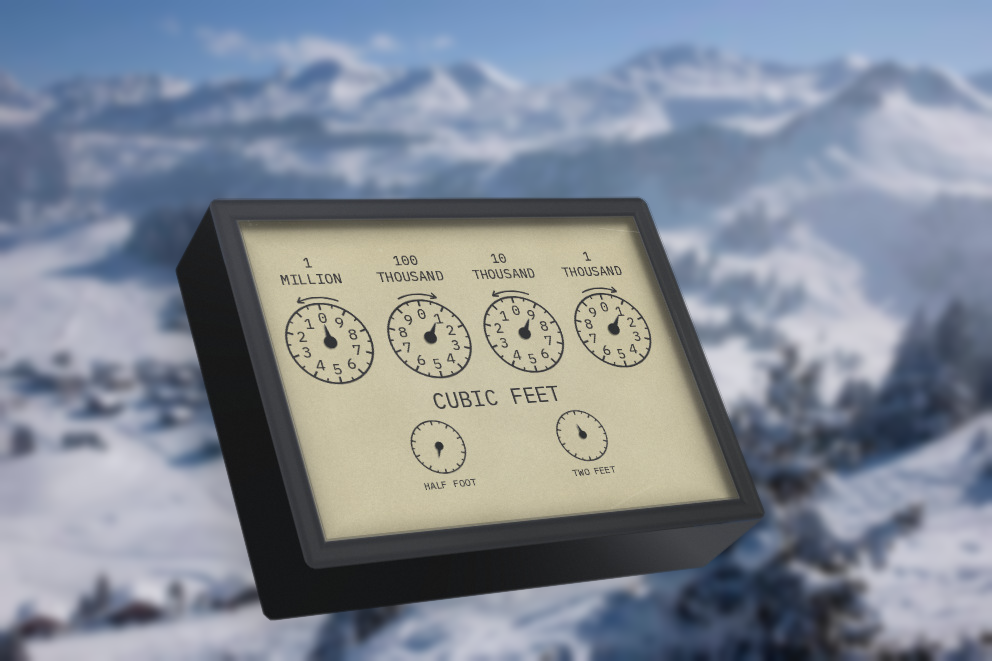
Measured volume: 9100 ft³
